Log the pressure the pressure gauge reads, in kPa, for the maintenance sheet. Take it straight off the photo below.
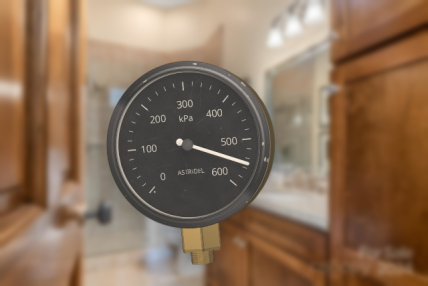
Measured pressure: 550 kPa
